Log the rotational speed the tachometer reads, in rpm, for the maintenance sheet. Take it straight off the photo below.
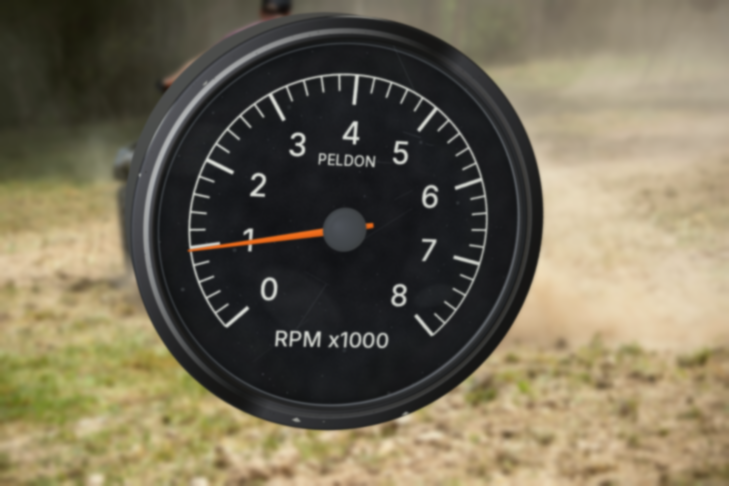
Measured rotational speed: 1000 rpm
